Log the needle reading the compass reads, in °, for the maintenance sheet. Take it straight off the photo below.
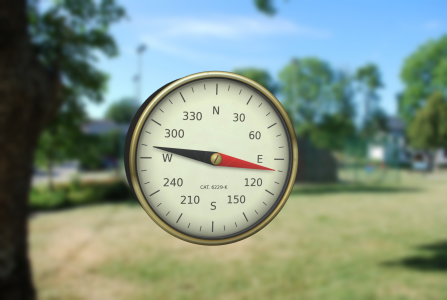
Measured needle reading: 100 °
